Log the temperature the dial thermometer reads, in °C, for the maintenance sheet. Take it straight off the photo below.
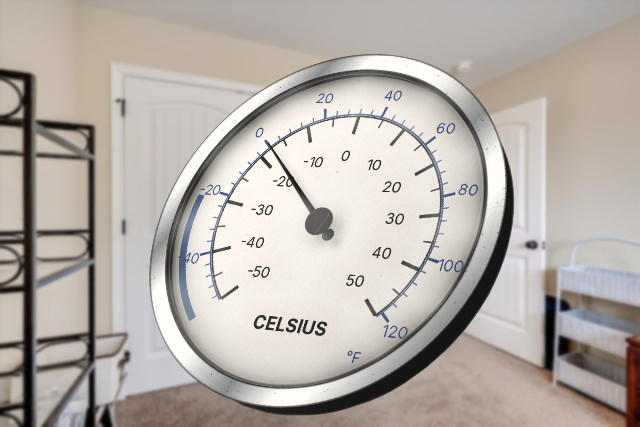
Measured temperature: -17.5 °C
